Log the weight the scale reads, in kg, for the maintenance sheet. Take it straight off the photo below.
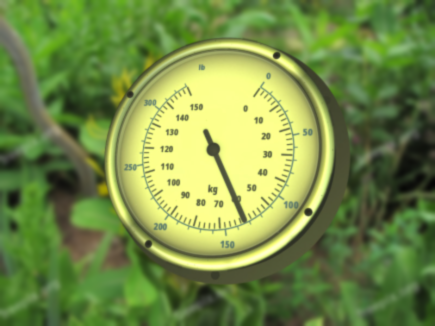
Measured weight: 60 kg
